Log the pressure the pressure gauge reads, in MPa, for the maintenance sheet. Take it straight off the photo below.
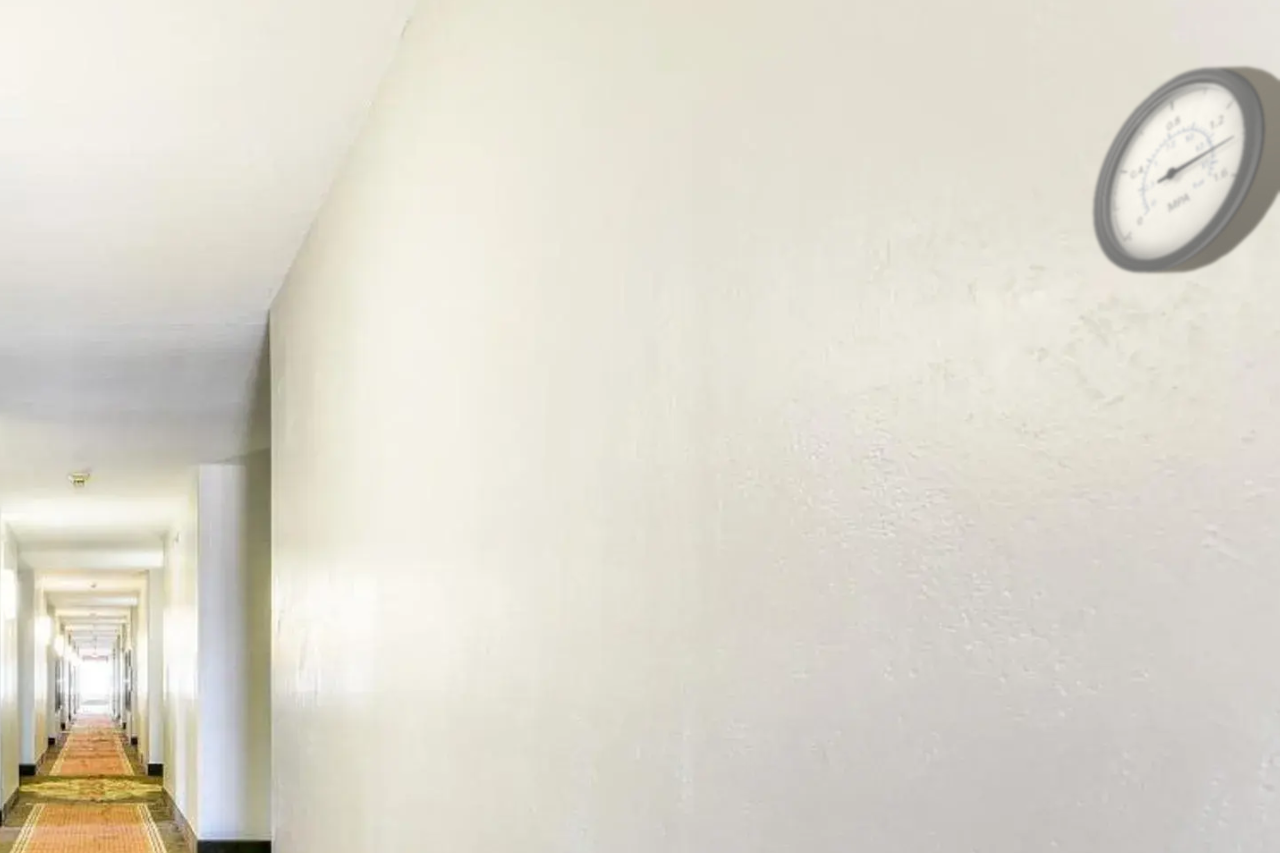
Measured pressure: 1.4 MPa
